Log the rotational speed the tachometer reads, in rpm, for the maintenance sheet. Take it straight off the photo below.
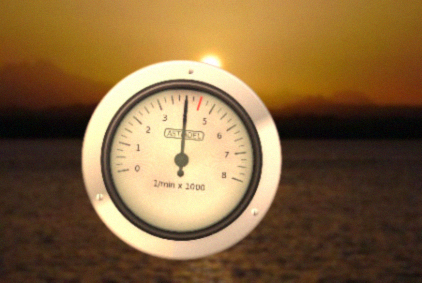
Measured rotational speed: 4000 rpm
